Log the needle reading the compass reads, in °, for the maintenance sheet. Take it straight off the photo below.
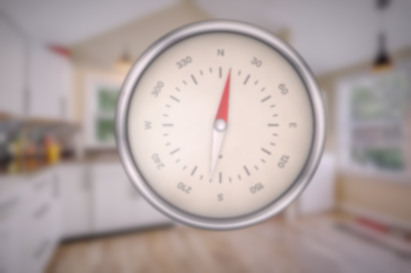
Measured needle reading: 10 °
